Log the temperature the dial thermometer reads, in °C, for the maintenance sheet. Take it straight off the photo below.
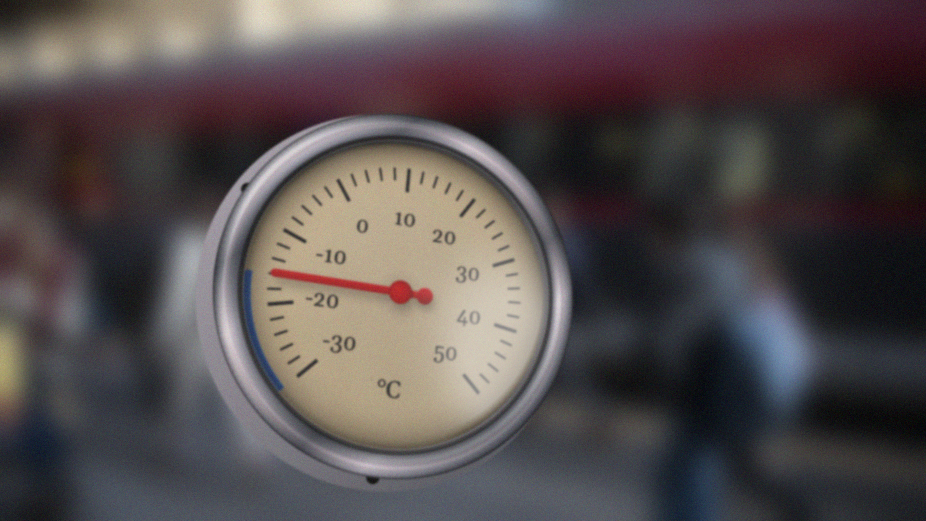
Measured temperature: -16 °C
